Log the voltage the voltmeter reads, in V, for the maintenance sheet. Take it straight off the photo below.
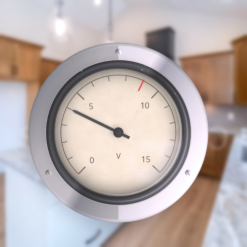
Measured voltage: 4 V
